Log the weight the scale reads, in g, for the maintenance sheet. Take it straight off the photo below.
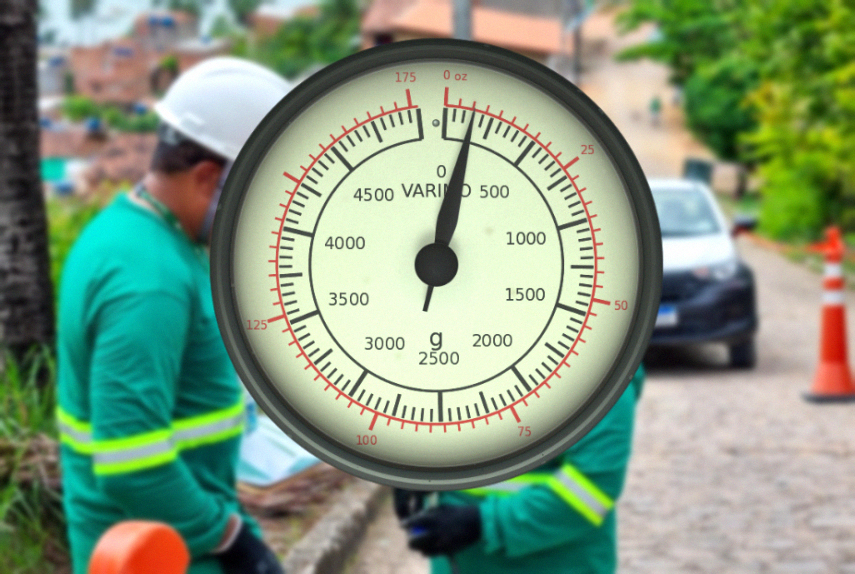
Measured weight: 150 g
